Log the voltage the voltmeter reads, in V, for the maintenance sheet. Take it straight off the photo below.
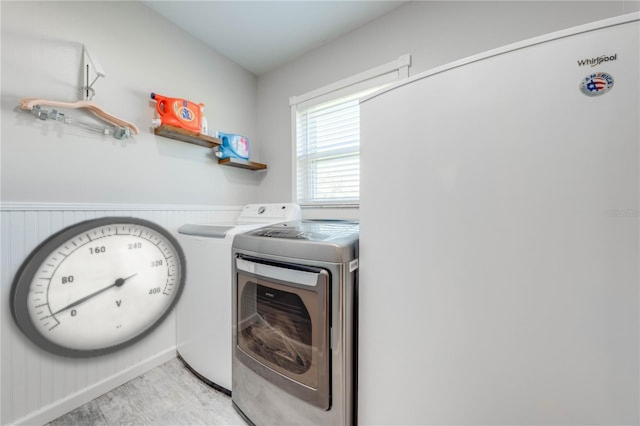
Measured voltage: 20 V
